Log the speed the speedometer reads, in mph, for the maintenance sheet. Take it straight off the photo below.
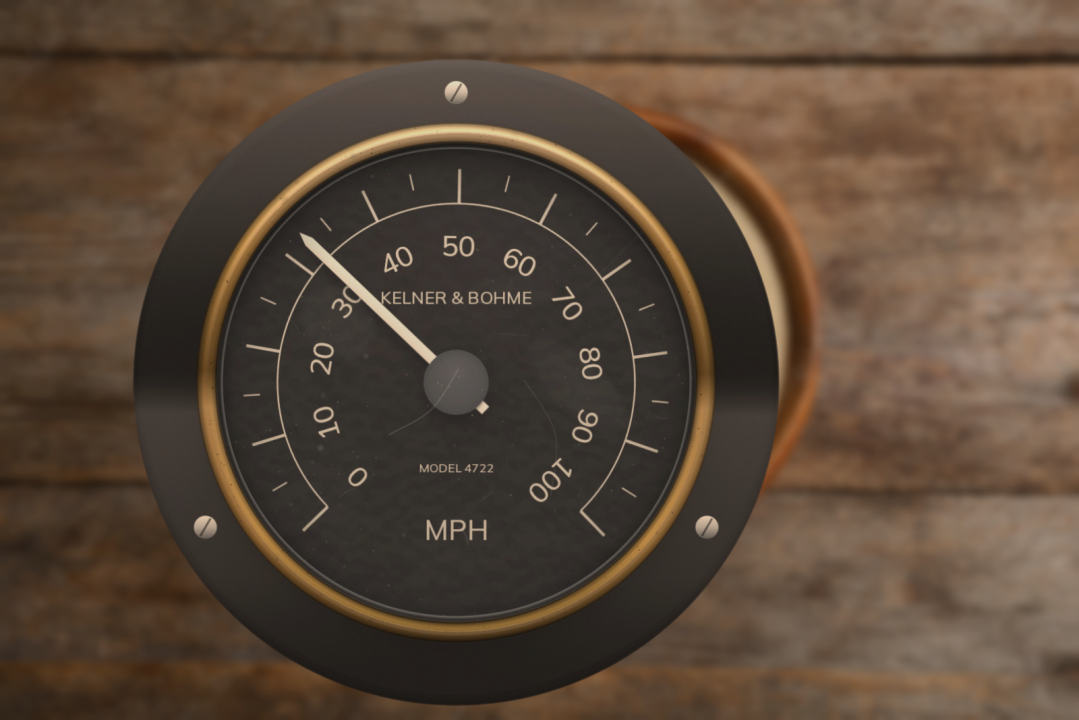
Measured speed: 32.5 mph
